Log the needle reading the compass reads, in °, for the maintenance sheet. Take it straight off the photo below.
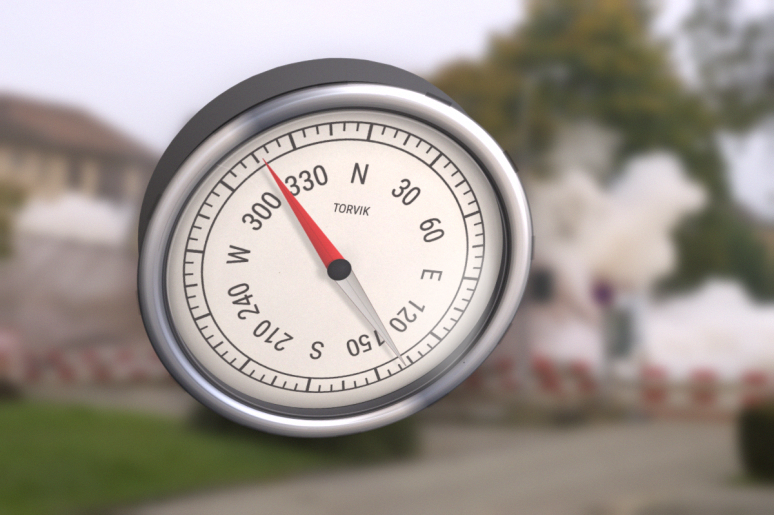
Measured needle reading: 317.5 °
